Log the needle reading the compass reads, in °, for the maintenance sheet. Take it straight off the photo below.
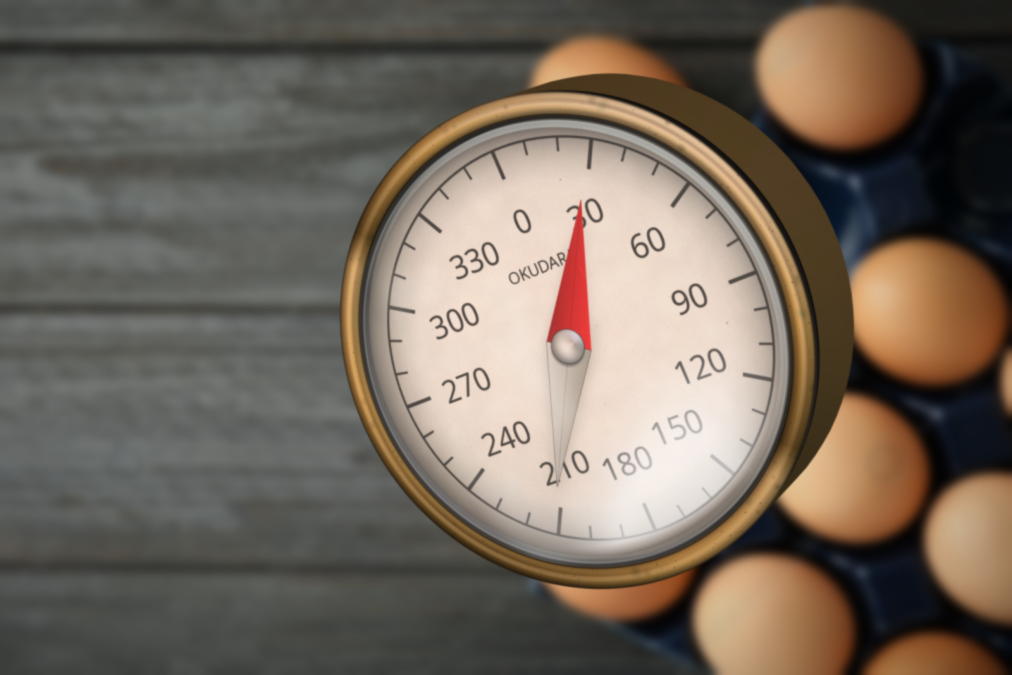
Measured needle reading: 30 °
